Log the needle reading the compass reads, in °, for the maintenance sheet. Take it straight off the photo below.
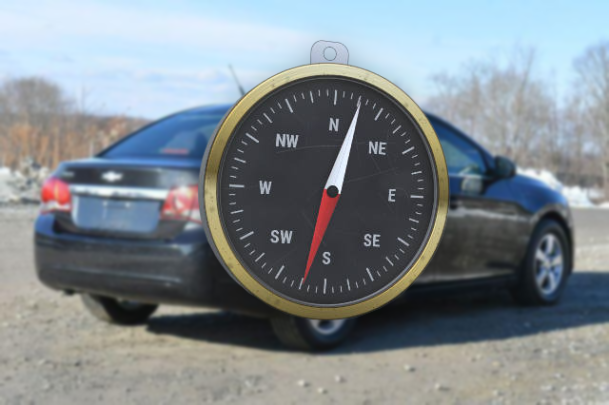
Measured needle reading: 195 °
